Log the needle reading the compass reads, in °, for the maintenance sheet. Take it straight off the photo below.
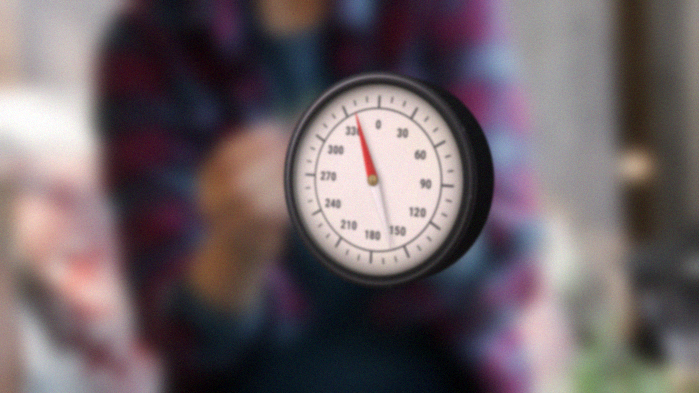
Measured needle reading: 340 °
